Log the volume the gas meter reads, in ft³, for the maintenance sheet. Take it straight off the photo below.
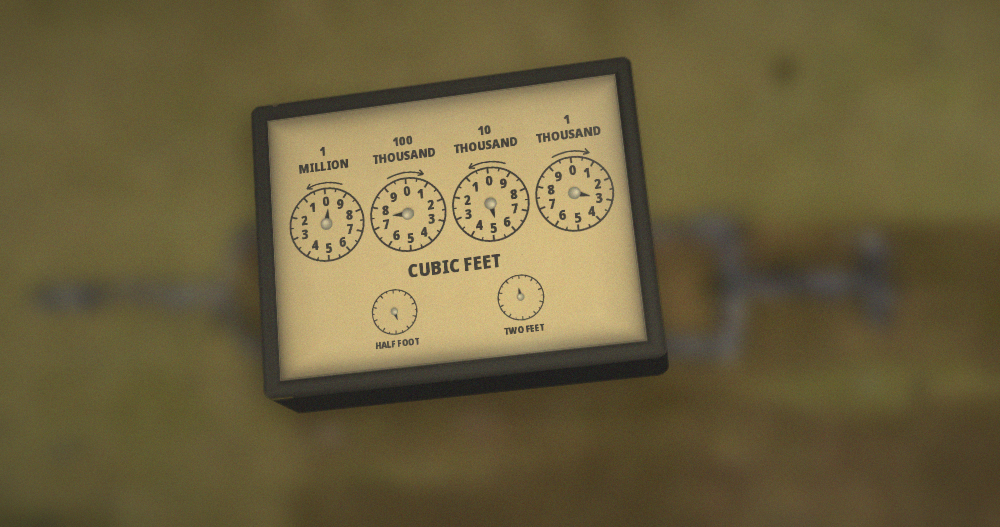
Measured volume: 975300 ft³
